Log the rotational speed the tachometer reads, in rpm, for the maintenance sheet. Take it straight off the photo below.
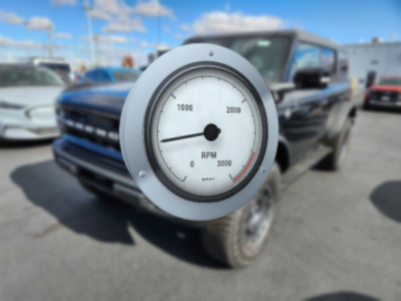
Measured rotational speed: 500 rpm
